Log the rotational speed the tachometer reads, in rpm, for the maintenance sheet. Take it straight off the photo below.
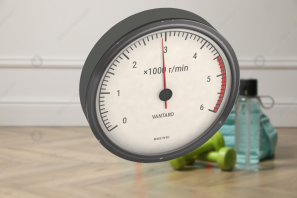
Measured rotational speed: 2900 rpm
